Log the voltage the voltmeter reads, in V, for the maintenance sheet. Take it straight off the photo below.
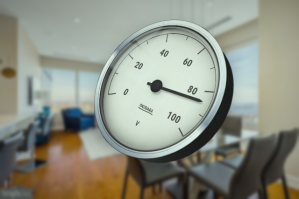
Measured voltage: 85 V
